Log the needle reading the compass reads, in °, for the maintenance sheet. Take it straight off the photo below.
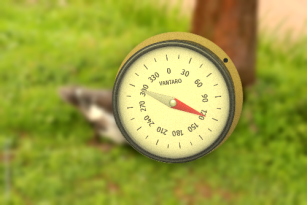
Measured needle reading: 120 °
